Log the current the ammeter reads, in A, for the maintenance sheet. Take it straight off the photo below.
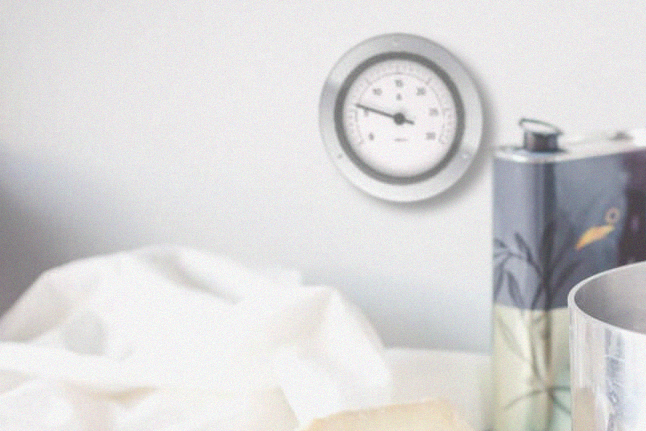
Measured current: 6 A
